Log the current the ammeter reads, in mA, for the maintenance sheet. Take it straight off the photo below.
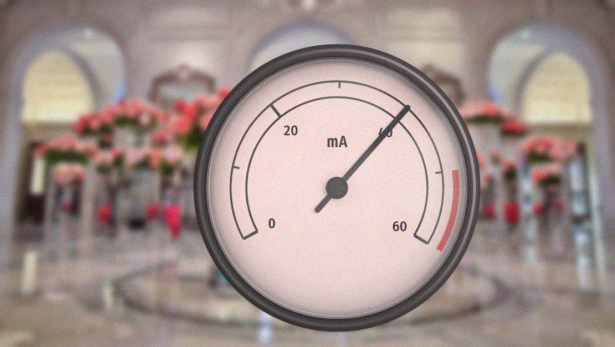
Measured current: 40 mA
